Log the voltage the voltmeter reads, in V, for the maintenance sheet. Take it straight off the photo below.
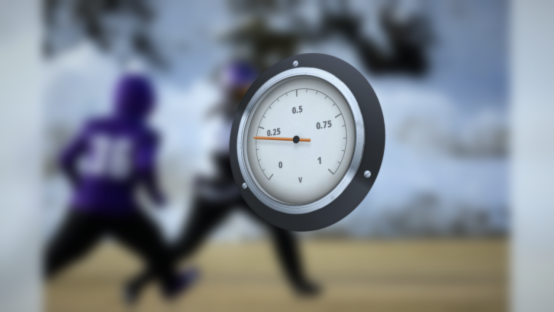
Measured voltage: 0.2 V
